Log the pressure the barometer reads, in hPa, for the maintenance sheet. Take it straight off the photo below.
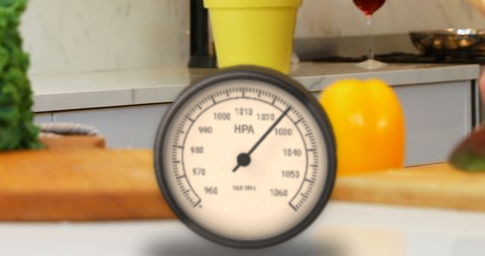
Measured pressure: 1025 hPa
